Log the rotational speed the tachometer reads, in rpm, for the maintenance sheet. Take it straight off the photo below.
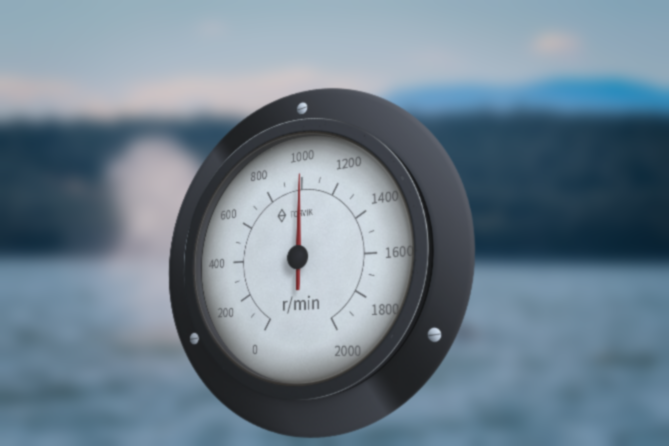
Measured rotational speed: 1000 rpm
